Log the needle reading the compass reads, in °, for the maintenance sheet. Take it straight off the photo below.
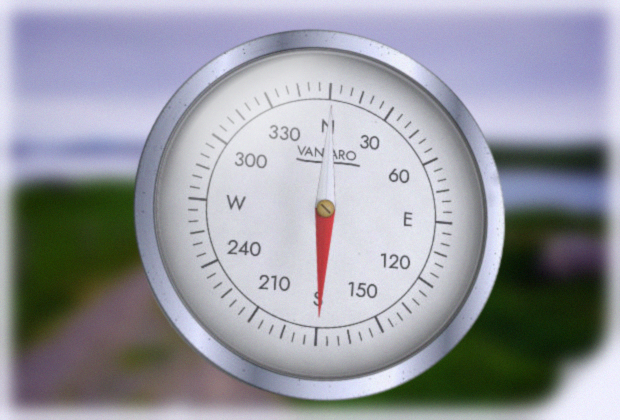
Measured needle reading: 180 °
